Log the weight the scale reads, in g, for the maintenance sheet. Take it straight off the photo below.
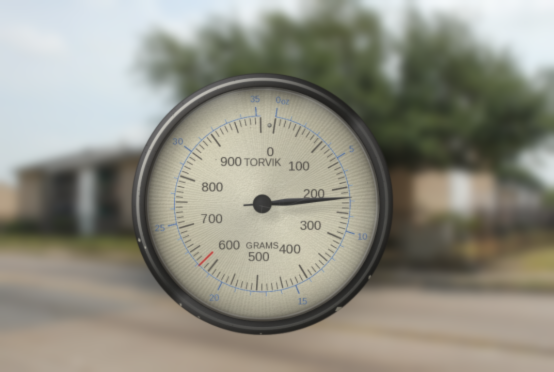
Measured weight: 220 g
